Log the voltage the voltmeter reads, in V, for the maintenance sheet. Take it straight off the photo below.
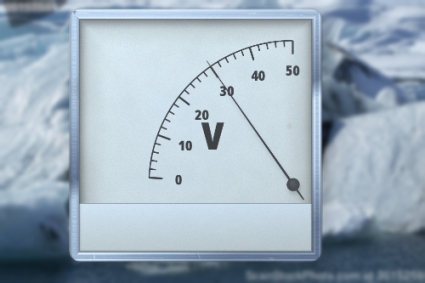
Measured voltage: 30 V
